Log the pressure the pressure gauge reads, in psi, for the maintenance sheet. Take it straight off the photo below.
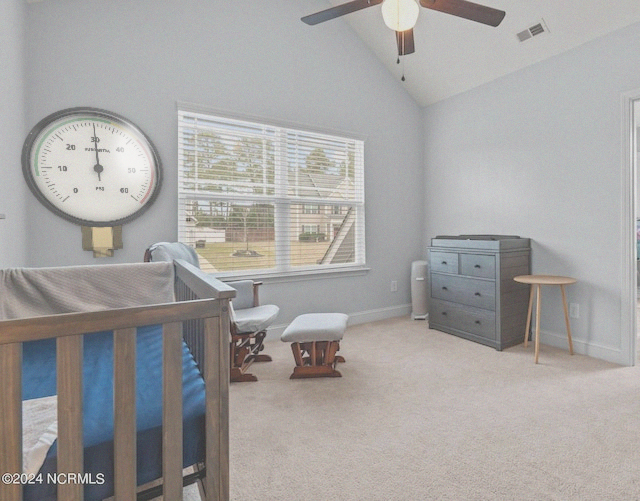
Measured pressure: 30 psi
